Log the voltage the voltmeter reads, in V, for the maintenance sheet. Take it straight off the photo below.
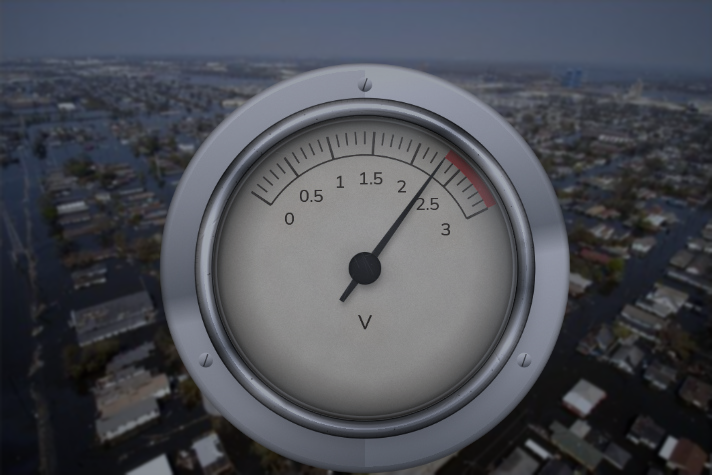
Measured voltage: 2.3 V
